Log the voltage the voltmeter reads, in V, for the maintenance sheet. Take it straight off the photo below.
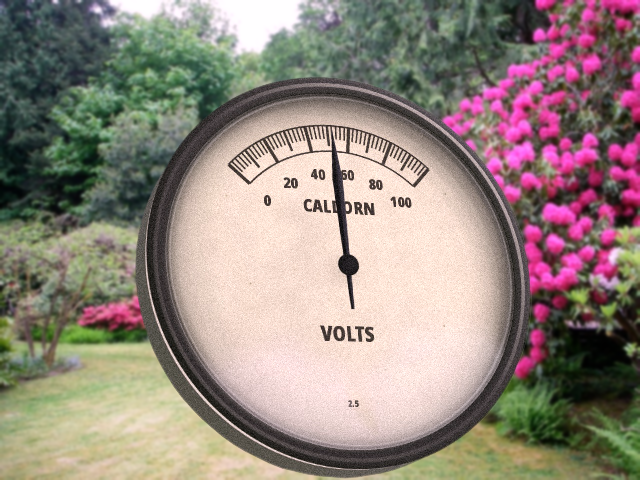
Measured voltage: 50 V
